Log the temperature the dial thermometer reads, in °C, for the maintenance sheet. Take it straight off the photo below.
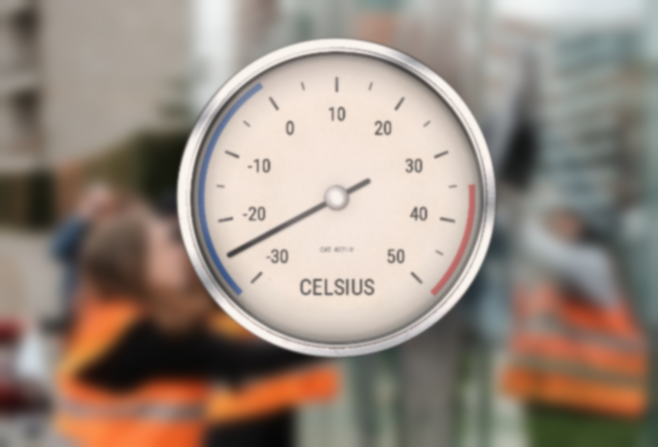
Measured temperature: -25 °C
